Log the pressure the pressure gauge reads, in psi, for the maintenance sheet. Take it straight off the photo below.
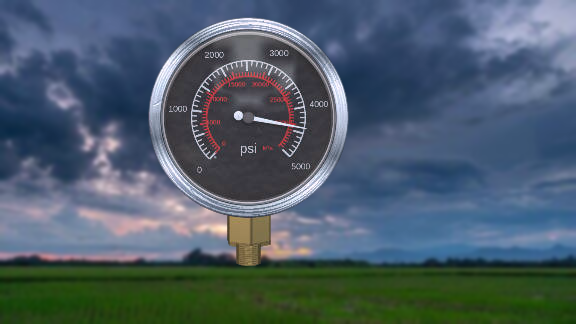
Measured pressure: 4400 psi
